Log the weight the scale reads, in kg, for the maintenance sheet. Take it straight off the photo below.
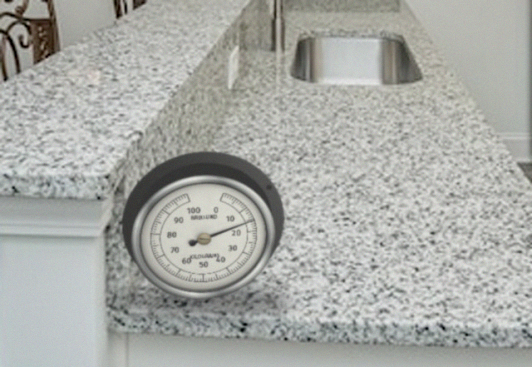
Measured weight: 15 kg
